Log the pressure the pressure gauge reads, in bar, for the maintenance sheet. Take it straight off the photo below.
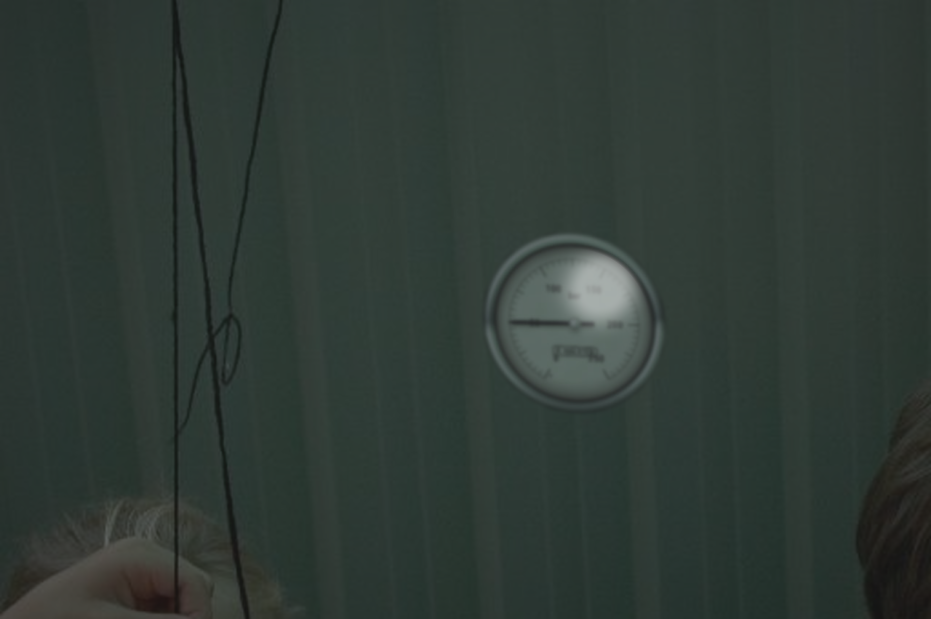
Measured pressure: 50 bar
